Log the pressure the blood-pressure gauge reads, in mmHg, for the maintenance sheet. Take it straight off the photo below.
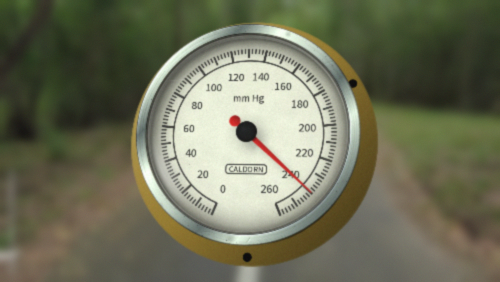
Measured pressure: 240 mmHg
